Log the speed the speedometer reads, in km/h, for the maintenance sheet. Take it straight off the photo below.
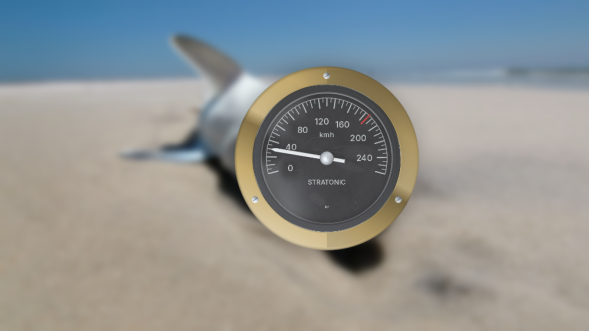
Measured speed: 30 km/h
